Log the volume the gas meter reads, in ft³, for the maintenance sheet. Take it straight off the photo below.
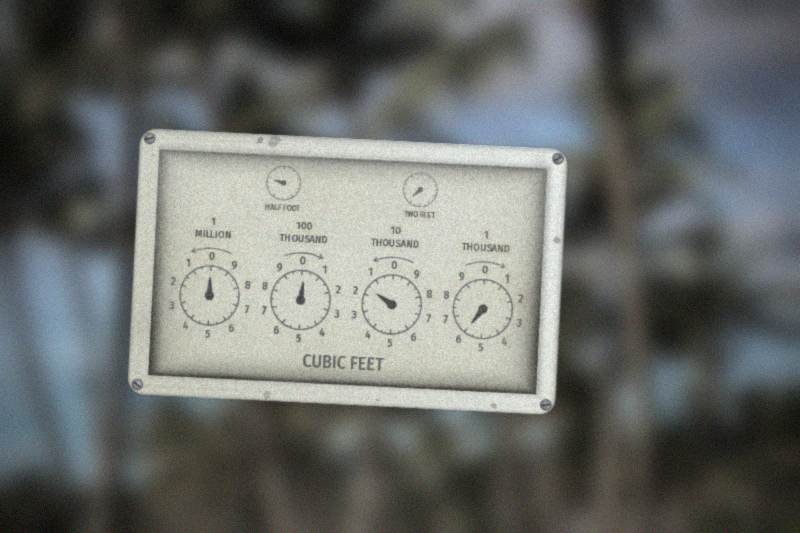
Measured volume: 1600 ft³
